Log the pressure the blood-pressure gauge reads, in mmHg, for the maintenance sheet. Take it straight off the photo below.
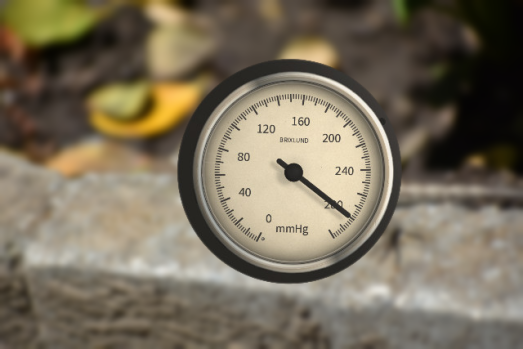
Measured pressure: 280 mmHg
